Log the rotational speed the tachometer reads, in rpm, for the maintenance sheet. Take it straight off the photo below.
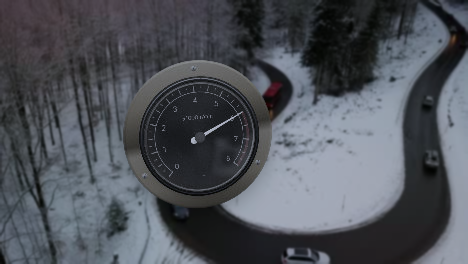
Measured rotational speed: 6000 rpm
